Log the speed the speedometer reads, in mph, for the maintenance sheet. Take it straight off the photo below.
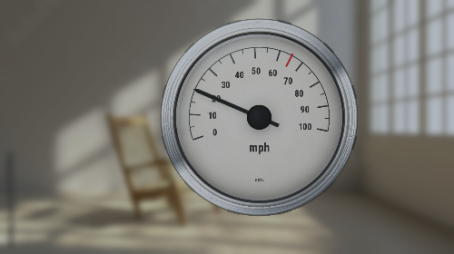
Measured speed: 20 mph
